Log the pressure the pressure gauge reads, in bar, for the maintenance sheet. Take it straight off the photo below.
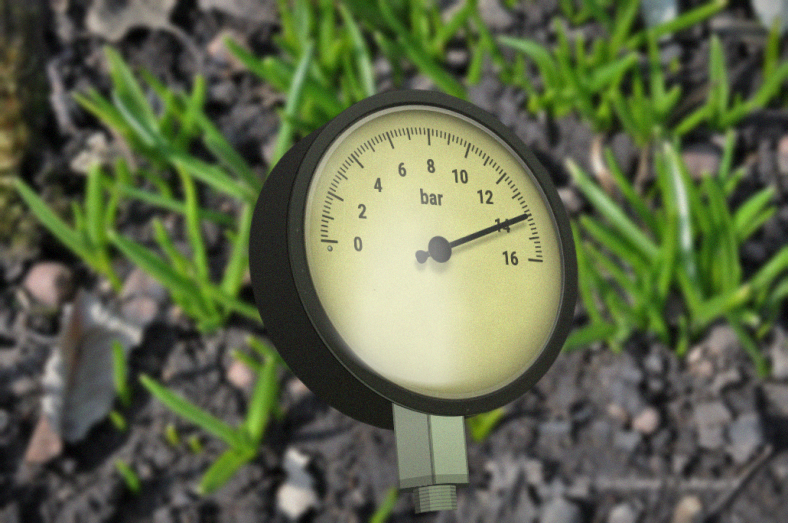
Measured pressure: 14 bar
